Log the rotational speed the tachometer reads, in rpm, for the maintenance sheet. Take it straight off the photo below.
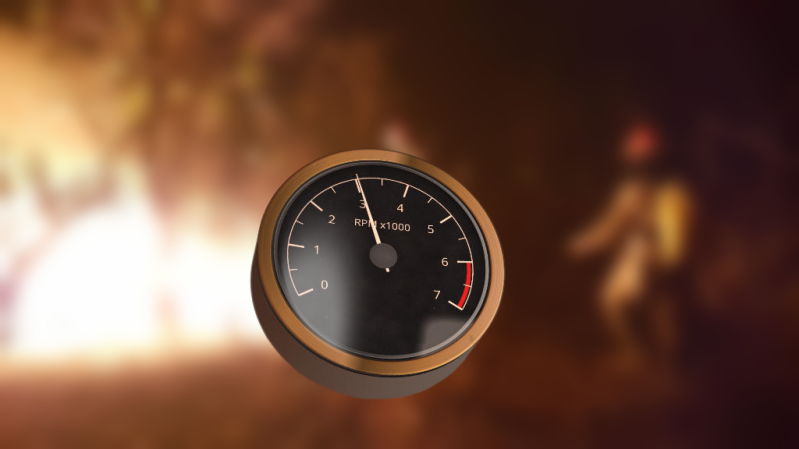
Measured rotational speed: 3000 rpm
